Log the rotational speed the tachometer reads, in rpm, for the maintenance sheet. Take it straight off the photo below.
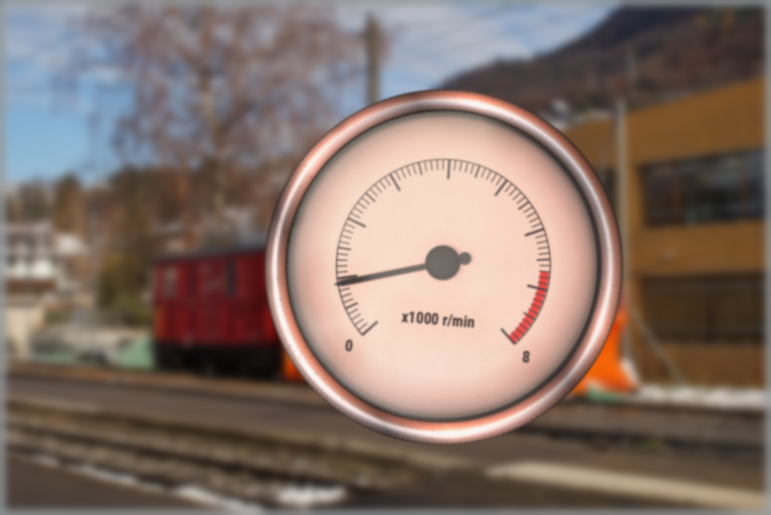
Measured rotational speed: 900 rpm
